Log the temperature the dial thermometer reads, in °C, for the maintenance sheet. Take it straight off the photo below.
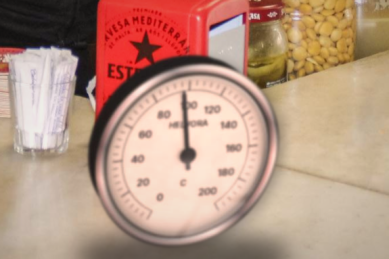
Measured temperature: 96 °C
